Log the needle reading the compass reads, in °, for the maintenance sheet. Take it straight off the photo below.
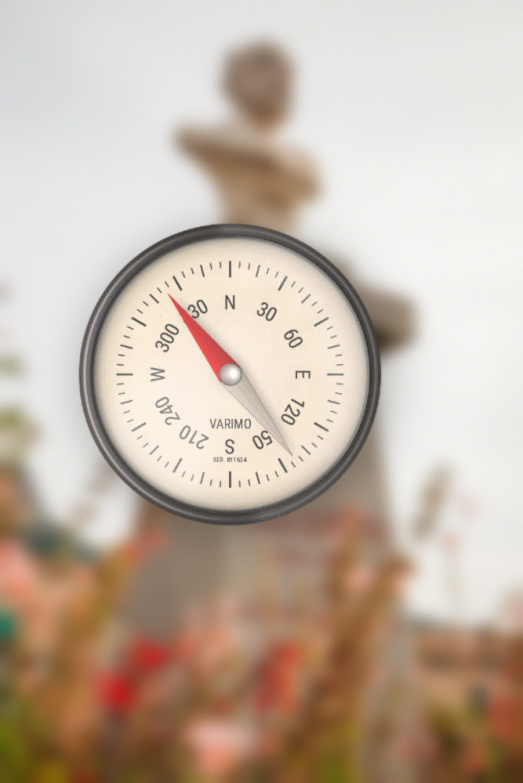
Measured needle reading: 322.5 °
